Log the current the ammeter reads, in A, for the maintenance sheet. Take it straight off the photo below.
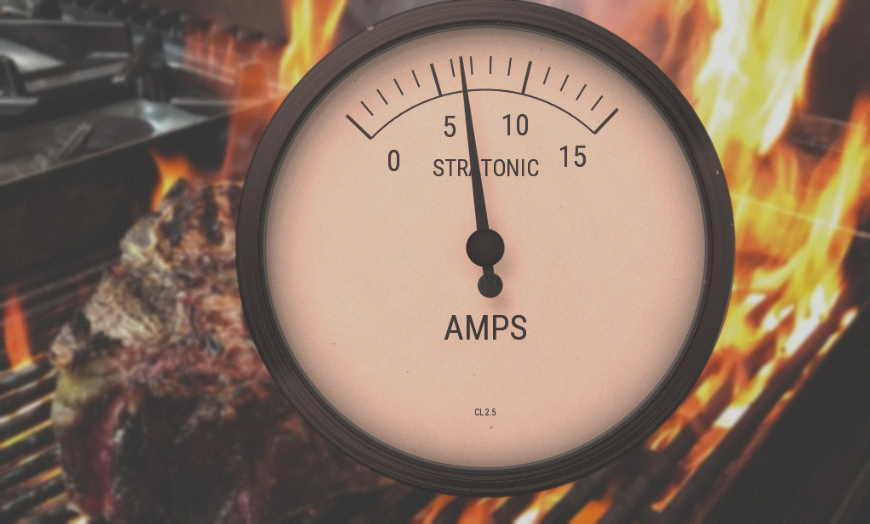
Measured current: 6.5 A
